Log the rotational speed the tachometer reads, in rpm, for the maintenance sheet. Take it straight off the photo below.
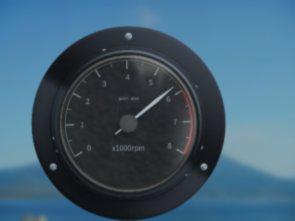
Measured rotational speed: 5750 rpm
